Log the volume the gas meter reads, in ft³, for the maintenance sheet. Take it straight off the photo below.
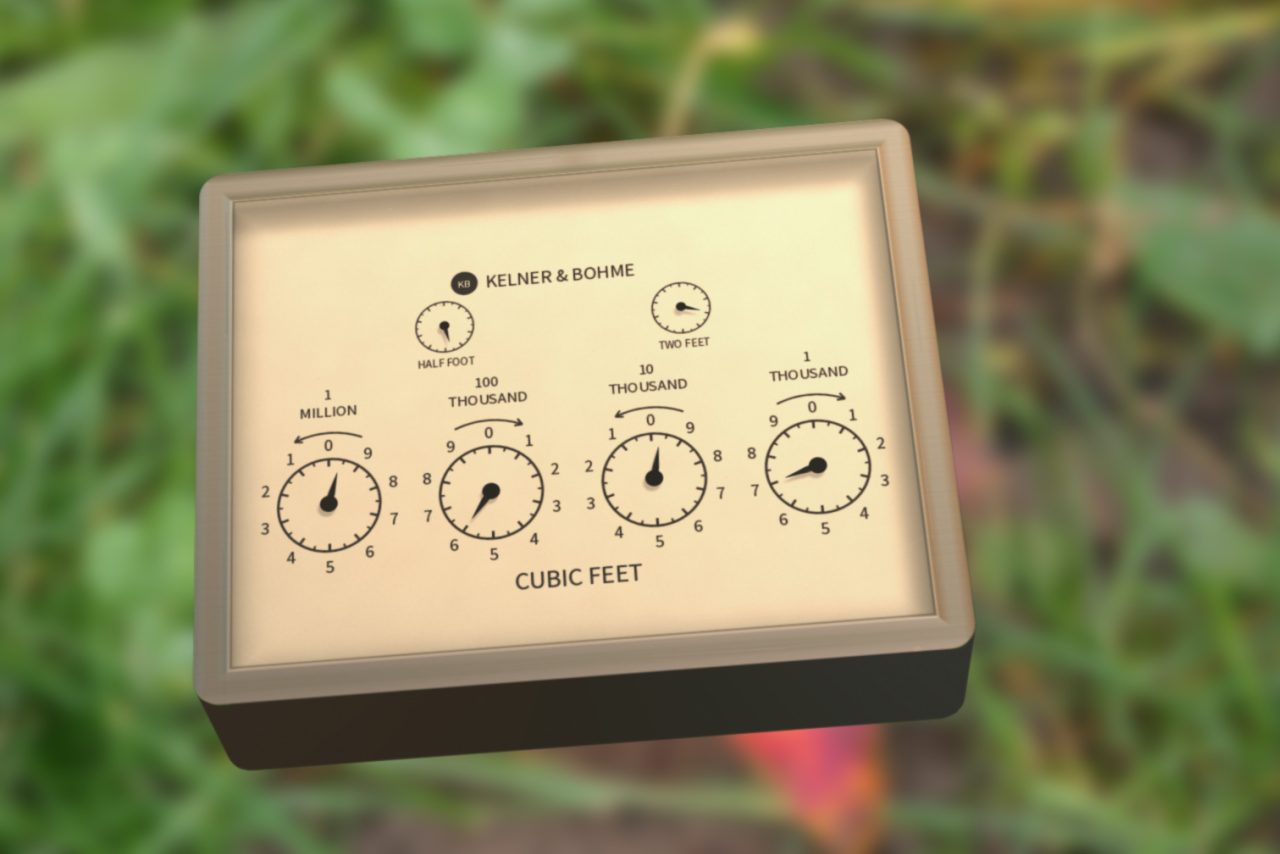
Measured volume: 959700 ft³
